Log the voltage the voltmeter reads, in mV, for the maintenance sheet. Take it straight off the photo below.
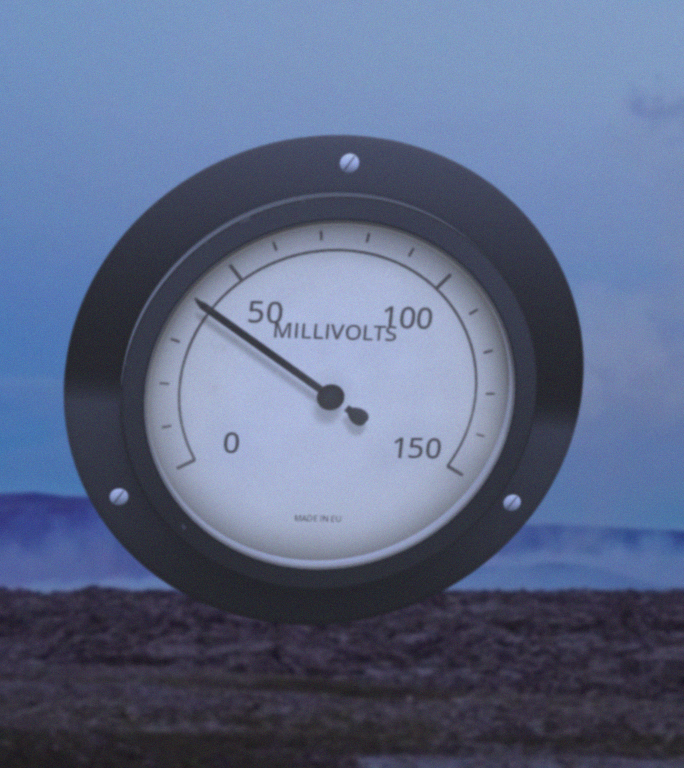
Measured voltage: 40 mV
